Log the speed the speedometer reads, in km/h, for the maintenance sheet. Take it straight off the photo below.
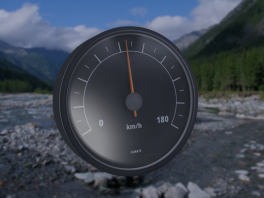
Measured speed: 85 km/h
